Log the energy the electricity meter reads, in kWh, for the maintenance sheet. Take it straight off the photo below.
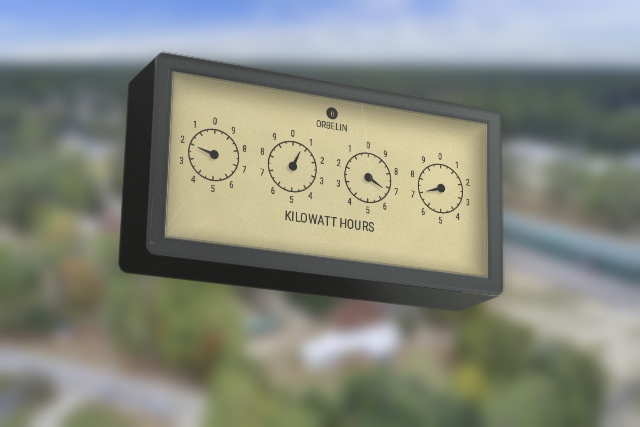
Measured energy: 2067 kWh
